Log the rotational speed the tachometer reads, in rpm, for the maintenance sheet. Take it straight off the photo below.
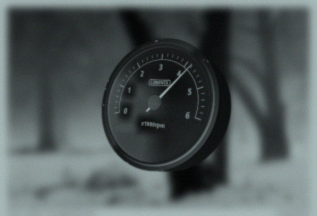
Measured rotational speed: 4200 rpm
